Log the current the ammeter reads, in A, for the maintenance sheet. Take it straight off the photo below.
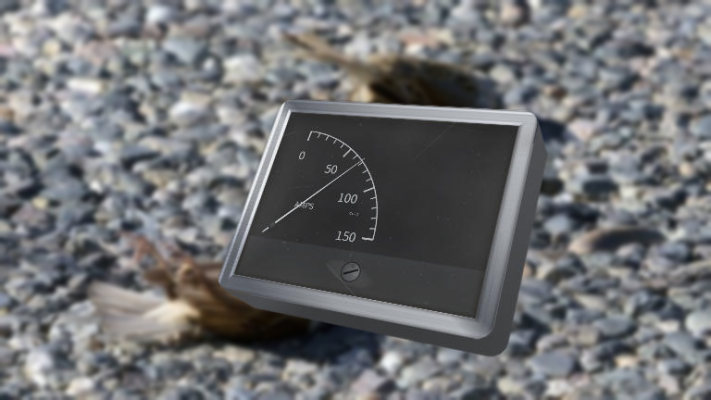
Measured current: 70 A
